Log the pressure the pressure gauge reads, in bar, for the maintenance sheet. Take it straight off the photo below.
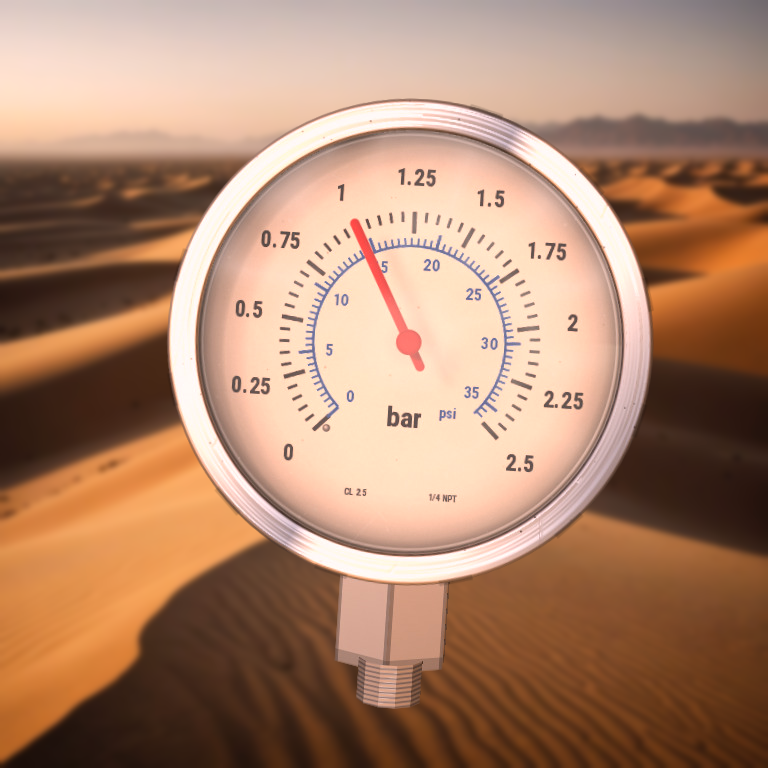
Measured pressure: 1 bar
